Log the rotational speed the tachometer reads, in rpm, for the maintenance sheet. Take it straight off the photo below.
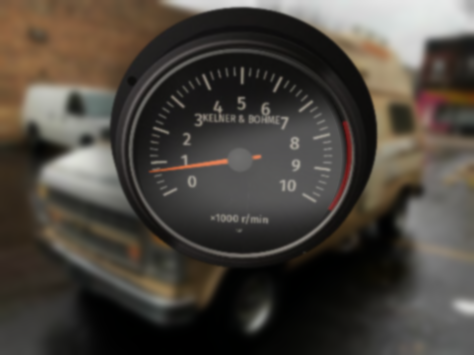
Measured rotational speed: 800 rpm
